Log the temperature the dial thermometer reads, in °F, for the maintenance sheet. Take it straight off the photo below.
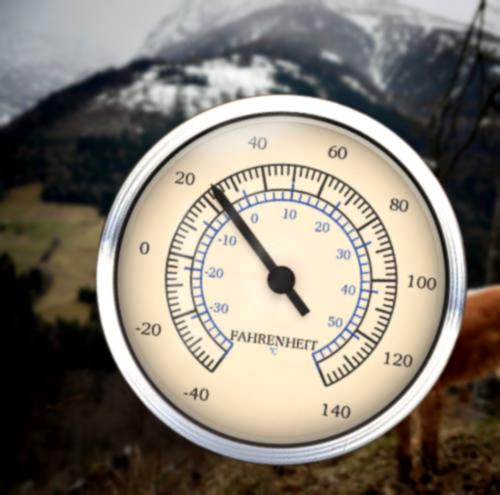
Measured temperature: 24 °F
